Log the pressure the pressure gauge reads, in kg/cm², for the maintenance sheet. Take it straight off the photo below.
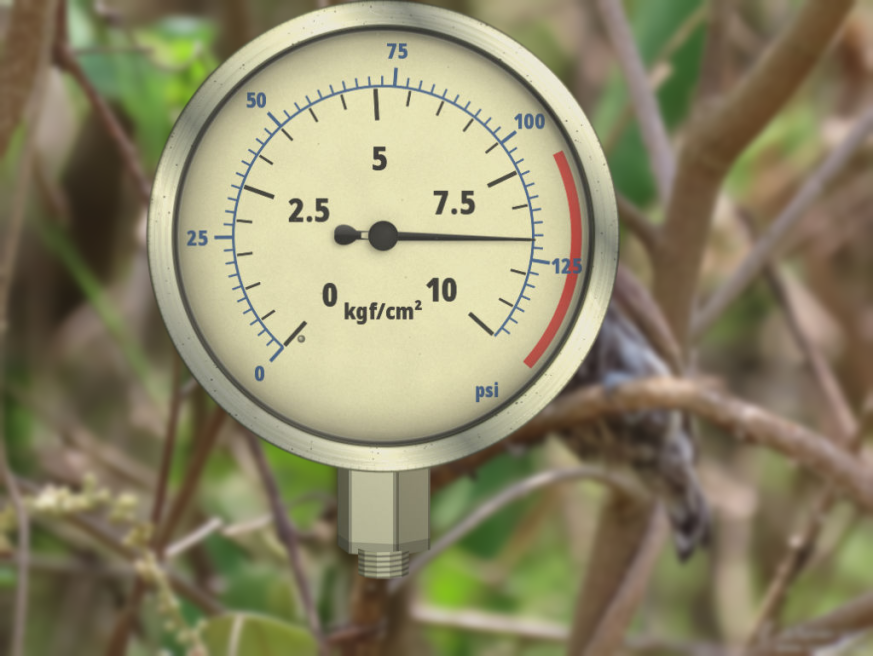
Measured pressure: 8.5 kg/cm²
